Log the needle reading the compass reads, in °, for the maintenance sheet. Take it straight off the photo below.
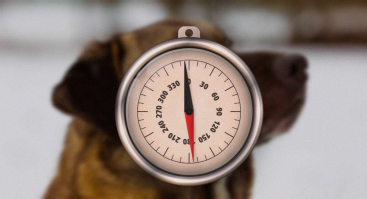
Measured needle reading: 175 °
